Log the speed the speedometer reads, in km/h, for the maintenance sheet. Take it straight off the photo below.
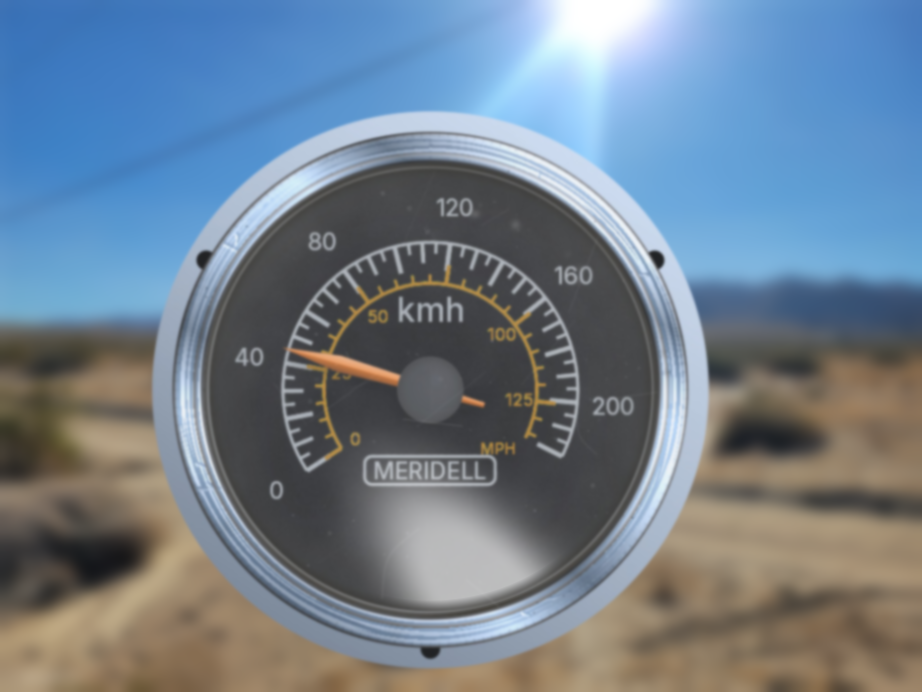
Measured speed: 45 km/h
